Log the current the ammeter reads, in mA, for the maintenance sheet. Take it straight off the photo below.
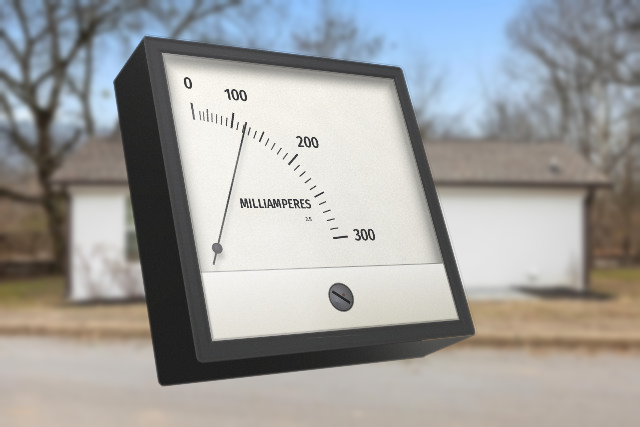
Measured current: 120 mA
